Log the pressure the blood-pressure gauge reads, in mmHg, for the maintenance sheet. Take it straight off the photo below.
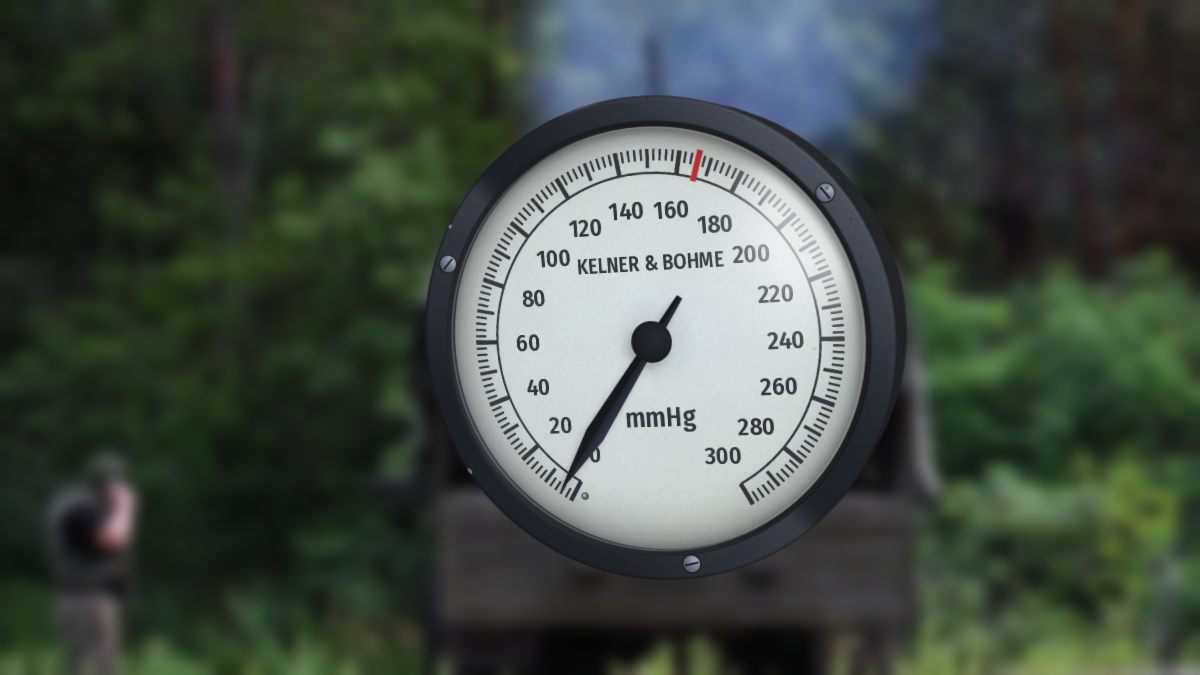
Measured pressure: 4 mmHg
